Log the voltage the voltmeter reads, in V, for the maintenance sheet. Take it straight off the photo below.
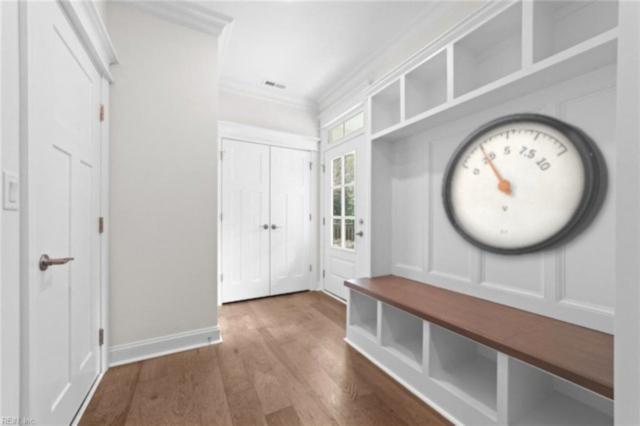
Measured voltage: 2.5 V
